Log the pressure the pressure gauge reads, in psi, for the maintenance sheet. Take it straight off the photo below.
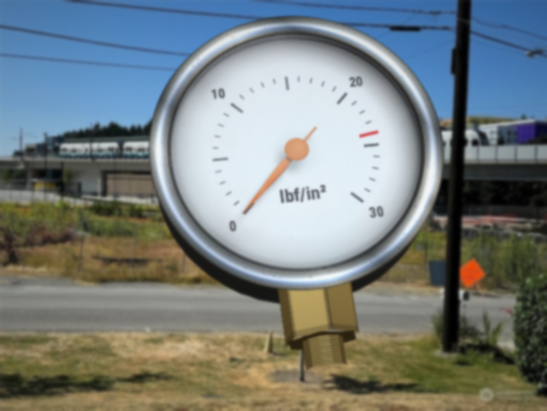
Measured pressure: 0 psi
